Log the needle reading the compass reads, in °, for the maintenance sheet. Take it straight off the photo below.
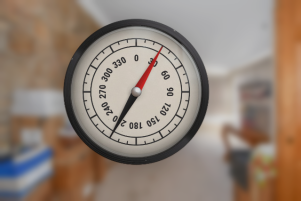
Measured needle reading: 30 °
